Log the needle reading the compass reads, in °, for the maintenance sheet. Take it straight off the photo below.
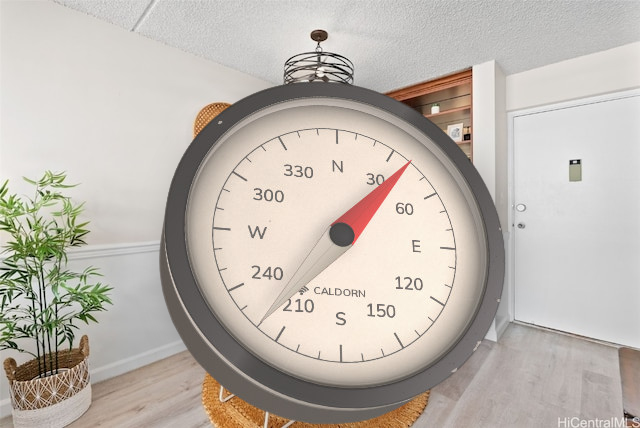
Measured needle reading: 40 °
